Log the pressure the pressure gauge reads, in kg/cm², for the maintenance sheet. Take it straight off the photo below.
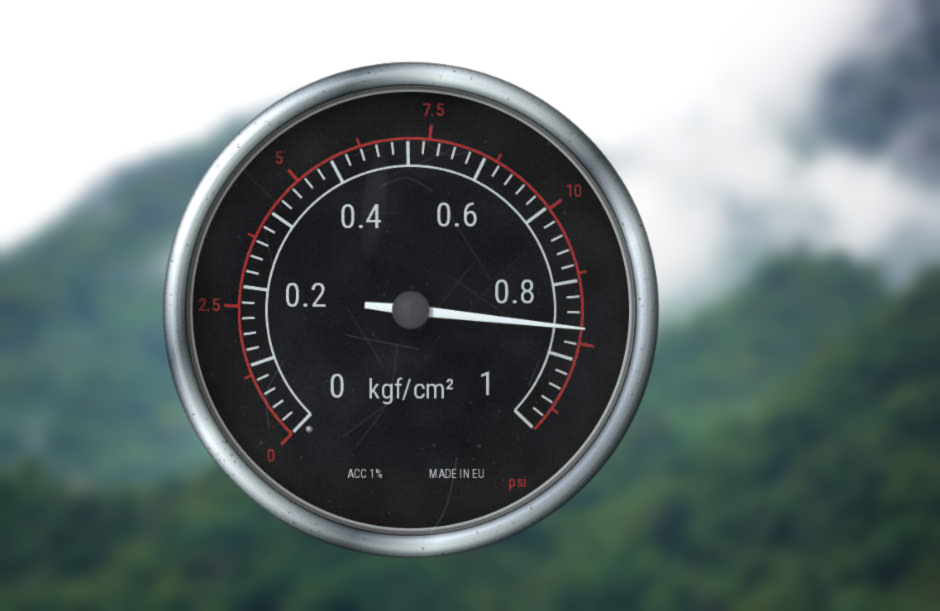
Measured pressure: 0.86 kg/cm²
